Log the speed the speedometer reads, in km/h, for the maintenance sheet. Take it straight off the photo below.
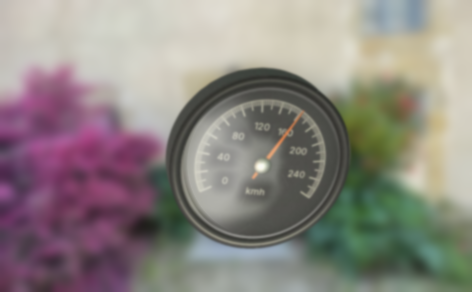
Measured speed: 160 km/h
